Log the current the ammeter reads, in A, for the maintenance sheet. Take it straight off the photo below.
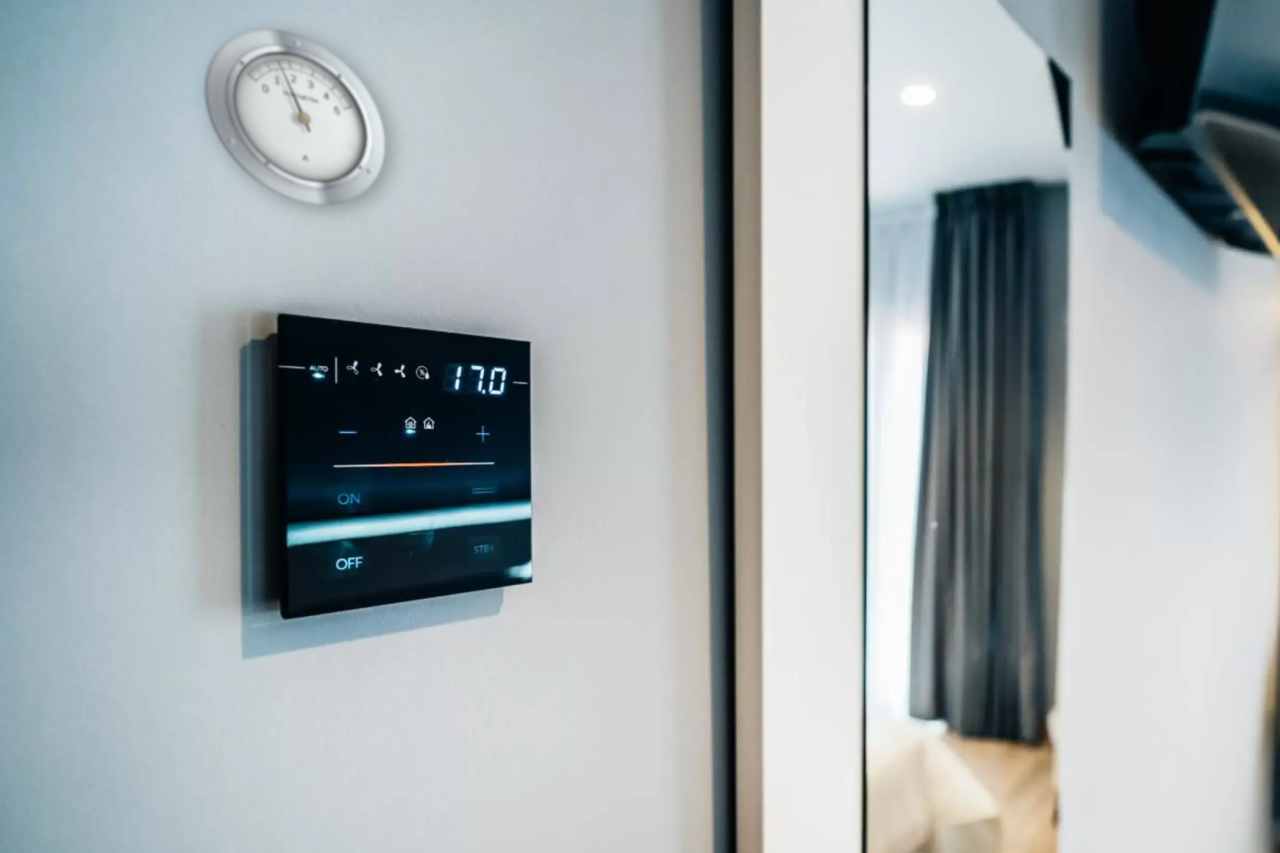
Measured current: 1.5 A
